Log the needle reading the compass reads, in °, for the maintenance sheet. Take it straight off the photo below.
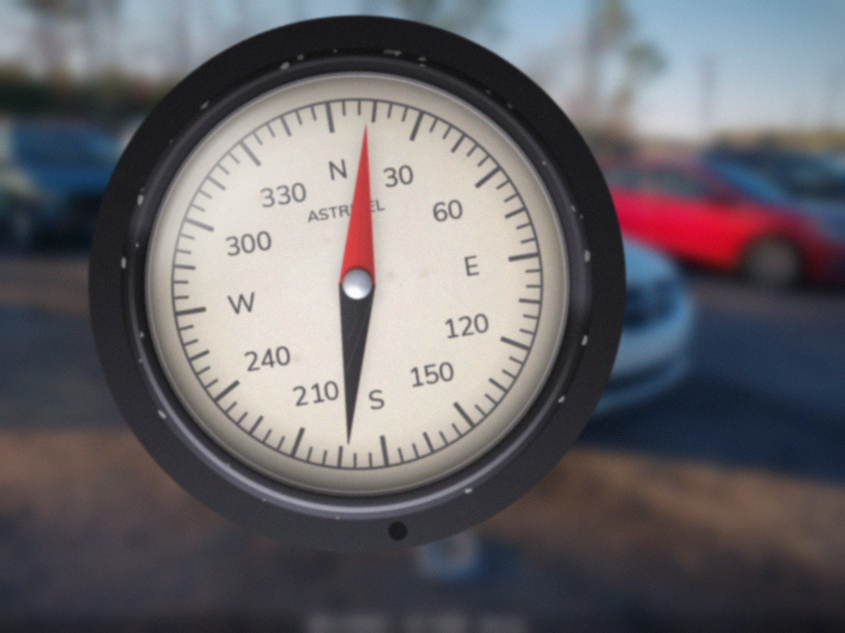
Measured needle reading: 12.5 °
